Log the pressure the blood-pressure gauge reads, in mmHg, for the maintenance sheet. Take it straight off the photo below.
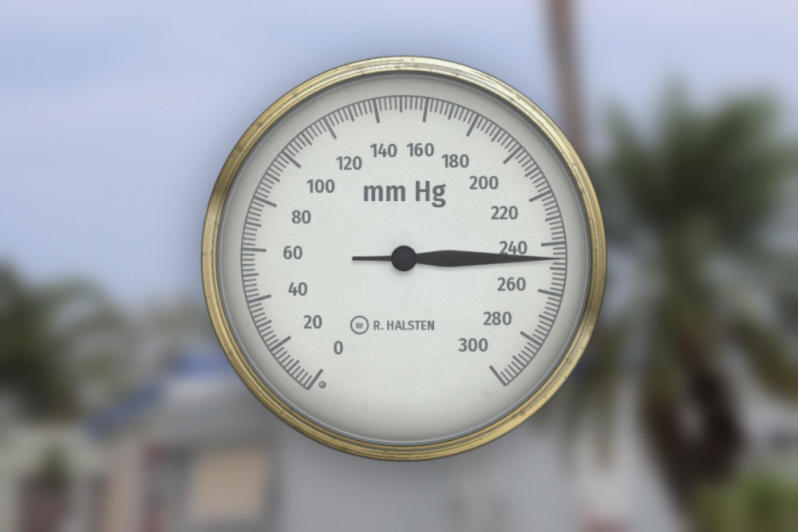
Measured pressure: 246 mmHg
